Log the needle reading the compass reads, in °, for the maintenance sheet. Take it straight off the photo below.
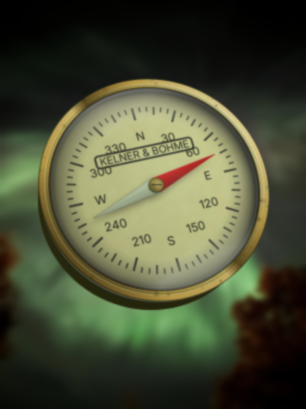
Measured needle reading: 75 °
